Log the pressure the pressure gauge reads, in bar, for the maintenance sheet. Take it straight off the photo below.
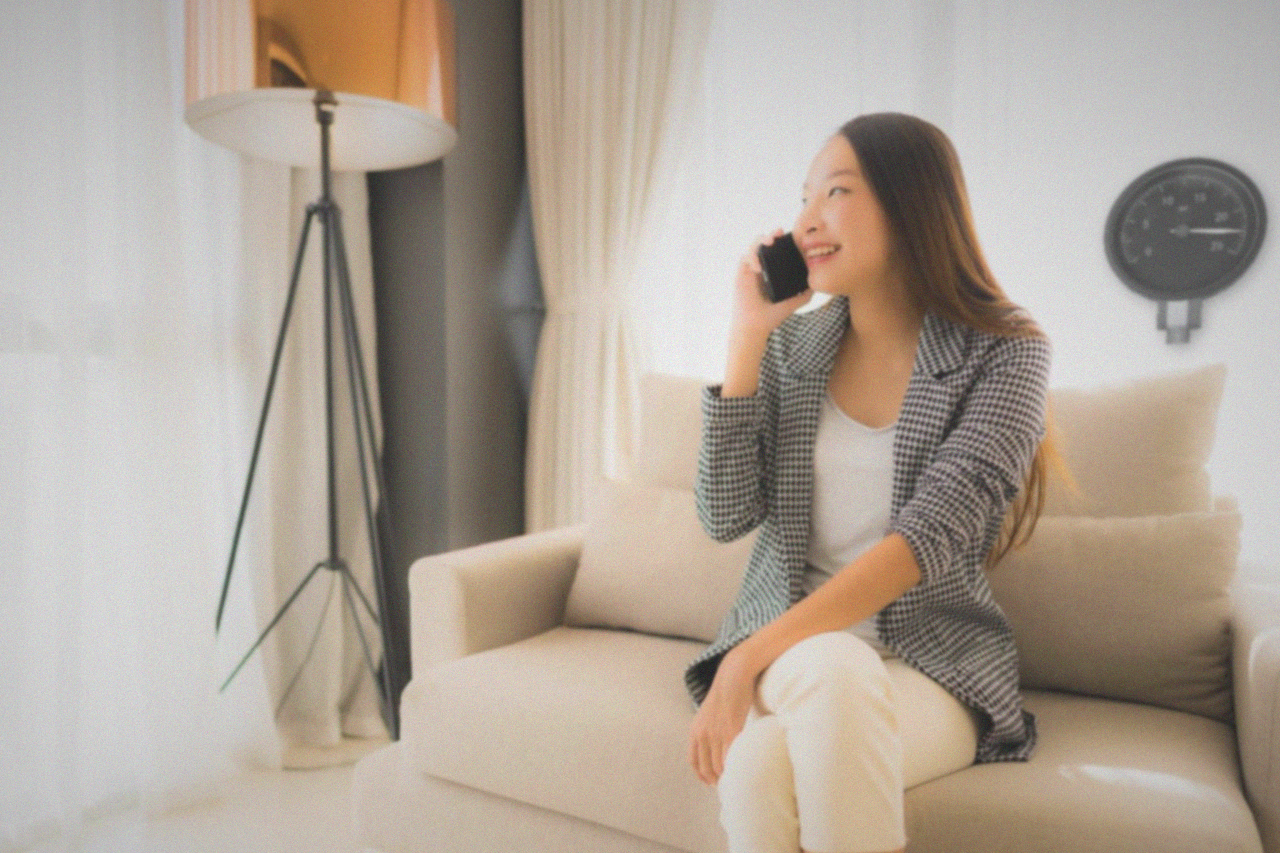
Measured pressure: 22.5 bar
